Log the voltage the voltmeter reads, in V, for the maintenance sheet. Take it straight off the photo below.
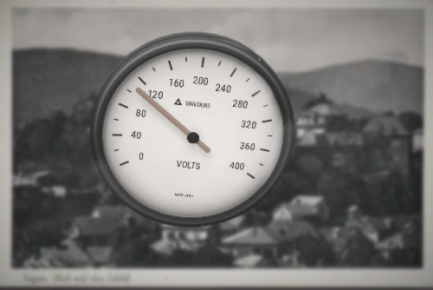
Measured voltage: 110 V
